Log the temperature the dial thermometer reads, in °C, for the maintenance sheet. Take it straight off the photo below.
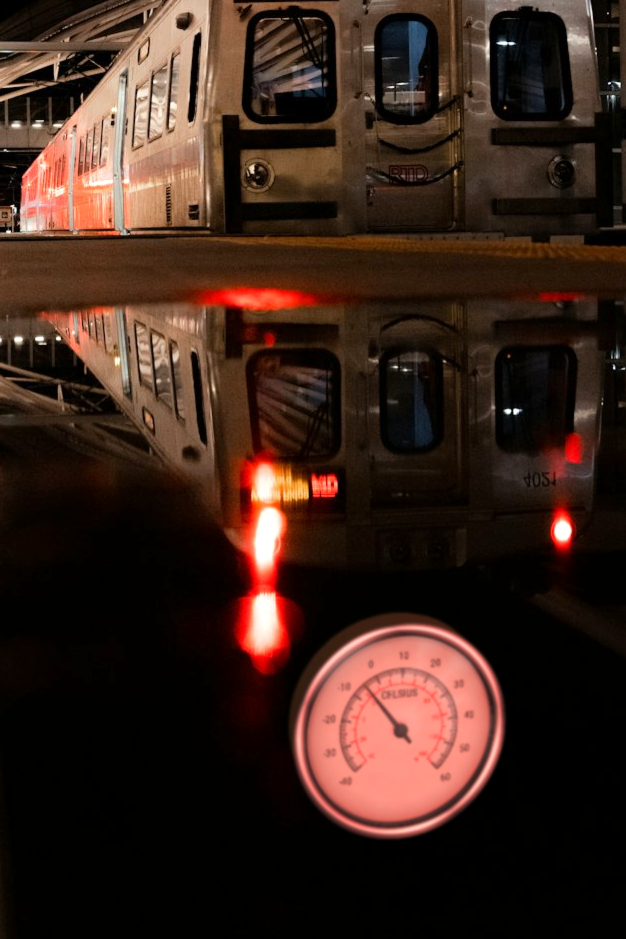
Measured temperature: -5 °C
